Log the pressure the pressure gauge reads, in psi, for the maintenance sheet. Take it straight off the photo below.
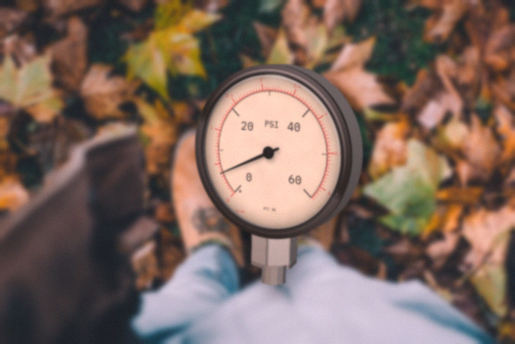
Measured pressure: 5 psi
